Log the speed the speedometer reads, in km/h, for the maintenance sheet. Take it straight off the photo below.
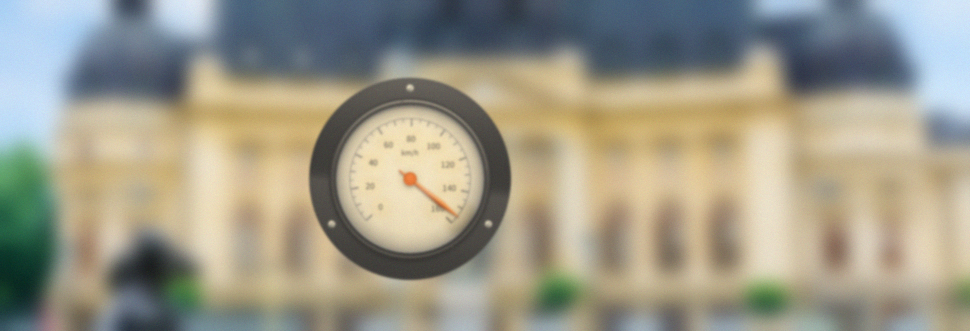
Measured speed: 155 km/h
